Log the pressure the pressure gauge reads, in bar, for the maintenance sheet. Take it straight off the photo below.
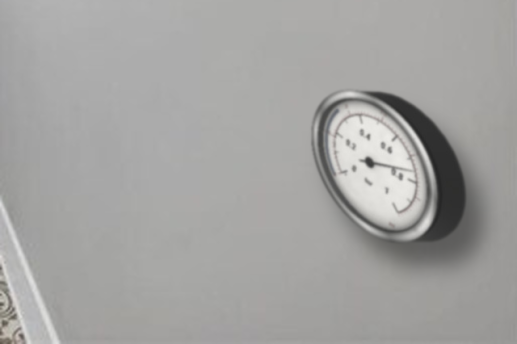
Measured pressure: 0.75 bar
